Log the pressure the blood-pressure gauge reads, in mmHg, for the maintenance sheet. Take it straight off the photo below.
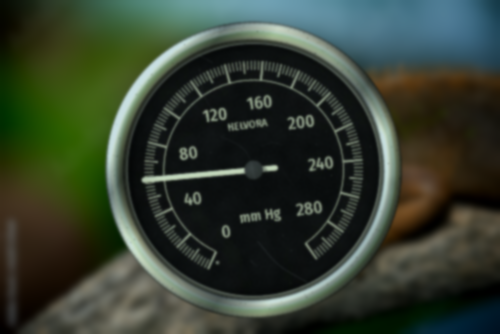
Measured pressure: 60 mmHg
